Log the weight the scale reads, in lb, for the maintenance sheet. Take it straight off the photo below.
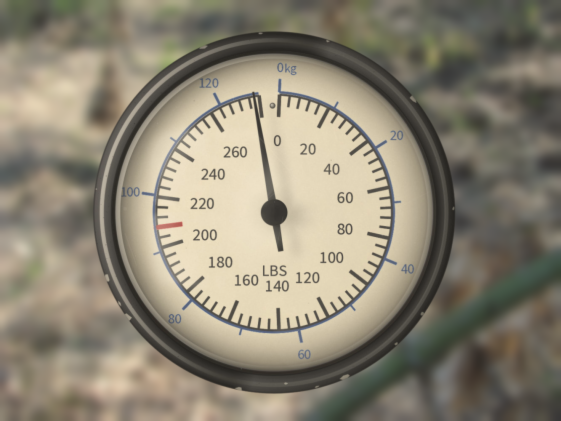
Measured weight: 278 lb
